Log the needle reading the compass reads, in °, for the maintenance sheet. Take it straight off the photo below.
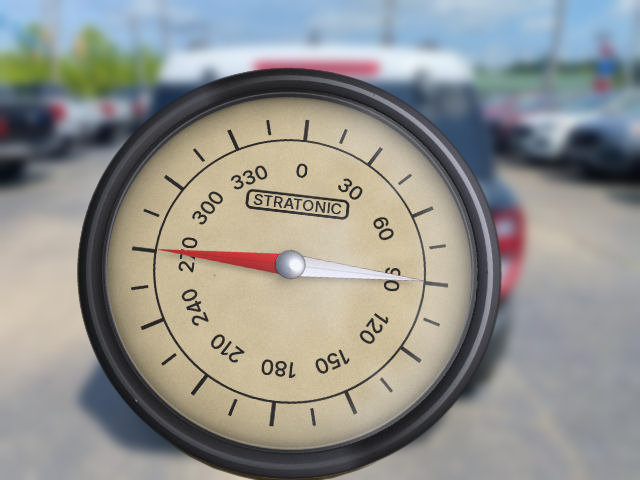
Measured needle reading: 270 °
